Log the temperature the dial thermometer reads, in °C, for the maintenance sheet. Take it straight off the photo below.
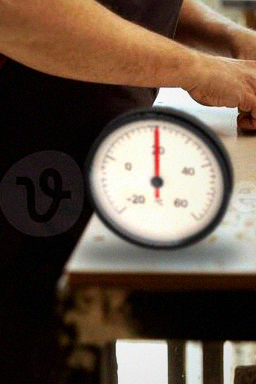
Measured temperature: 20 °C
